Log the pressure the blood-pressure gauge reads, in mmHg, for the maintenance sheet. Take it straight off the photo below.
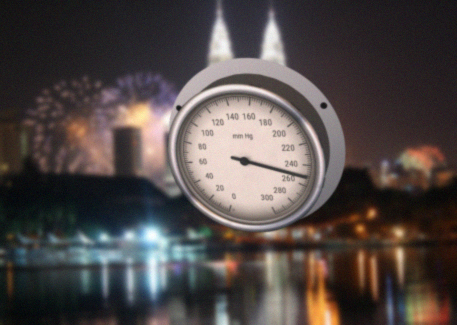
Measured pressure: 250 mmHg
